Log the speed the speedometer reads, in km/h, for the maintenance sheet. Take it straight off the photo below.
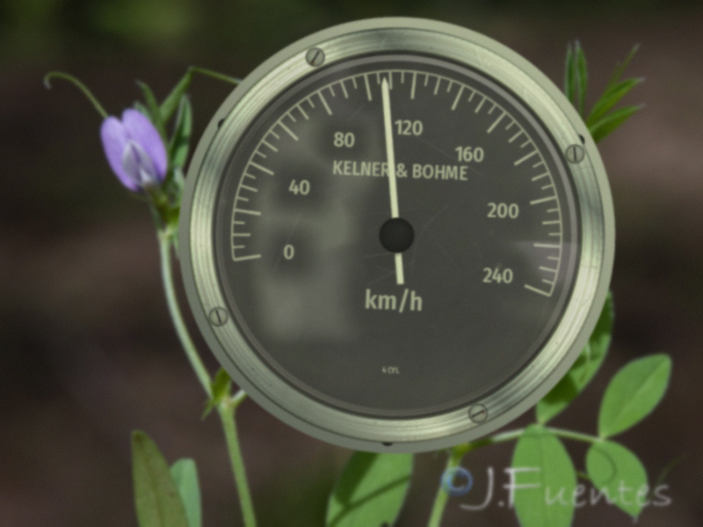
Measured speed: 107.5 km/h
